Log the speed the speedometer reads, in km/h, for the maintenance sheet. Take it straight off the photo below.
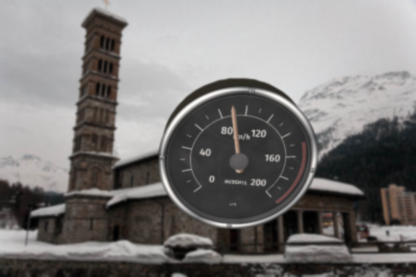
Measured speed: 90 km/h
